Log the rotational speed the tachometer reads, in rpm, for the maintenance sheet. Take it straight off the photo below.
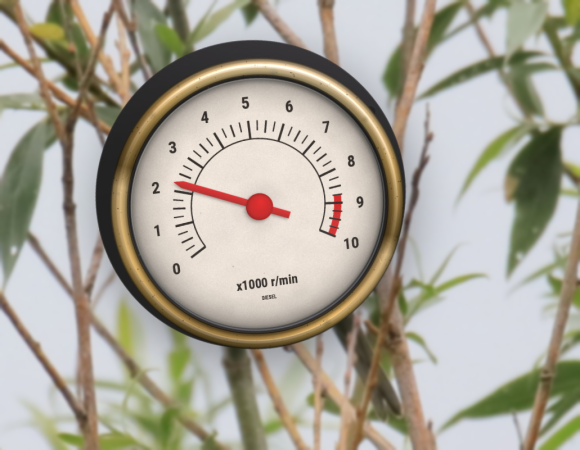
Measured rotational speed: 2250 rpm
